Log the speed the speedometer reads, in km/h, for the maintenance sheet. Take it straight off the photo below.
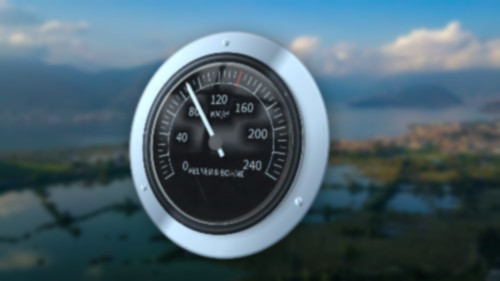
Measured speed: 90 km/h
